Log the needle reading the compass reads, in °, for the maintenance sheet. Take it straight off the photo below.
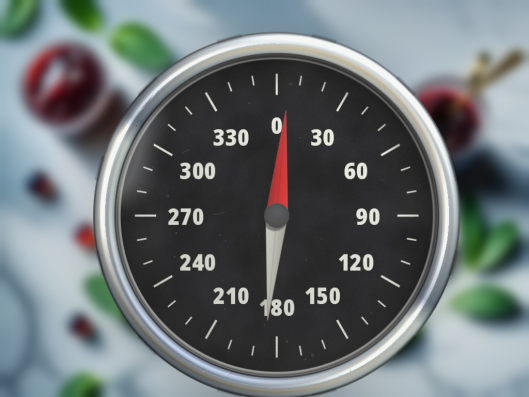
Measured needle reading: 5 °
